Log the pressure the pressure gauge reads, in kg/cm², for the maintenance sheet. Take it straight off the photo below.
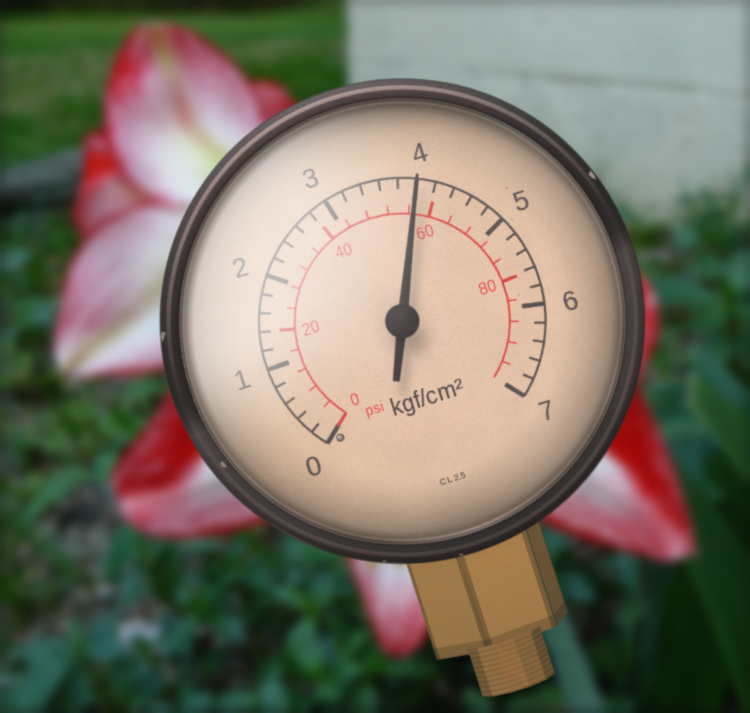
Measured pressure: 4 kg/cm²
